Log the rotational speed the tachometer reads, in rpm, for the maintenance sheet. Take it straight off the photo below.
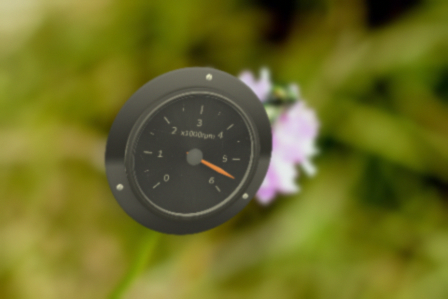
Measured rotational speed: 5500 rpm
